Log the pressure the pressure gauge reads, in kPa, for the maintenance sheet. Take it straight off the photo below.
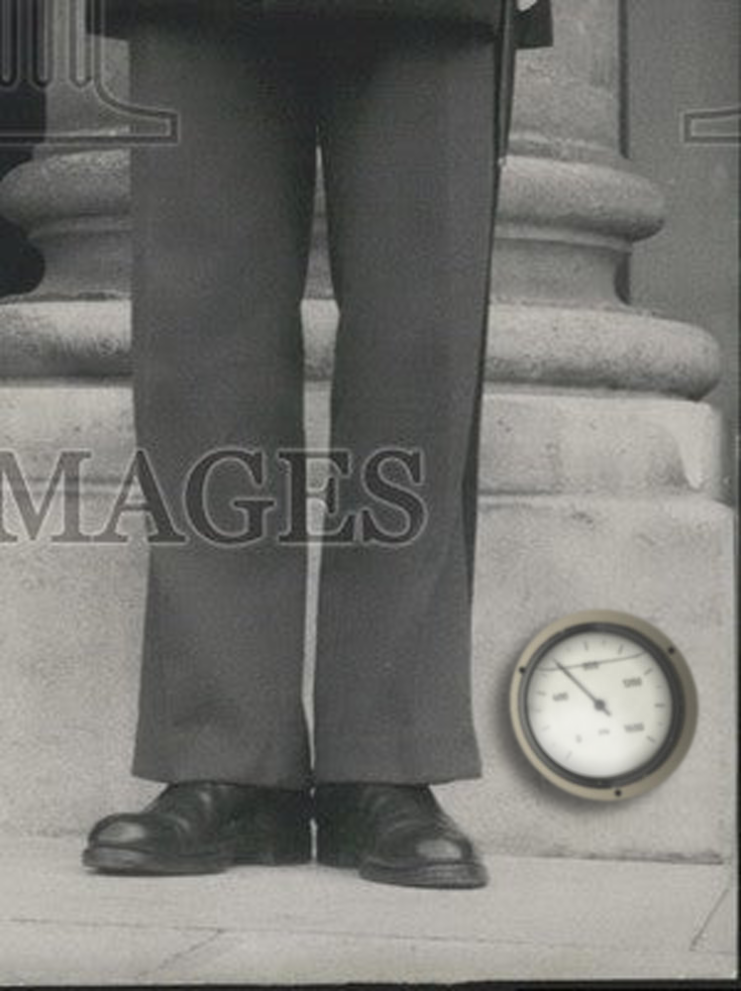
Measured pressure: 600 kPa
